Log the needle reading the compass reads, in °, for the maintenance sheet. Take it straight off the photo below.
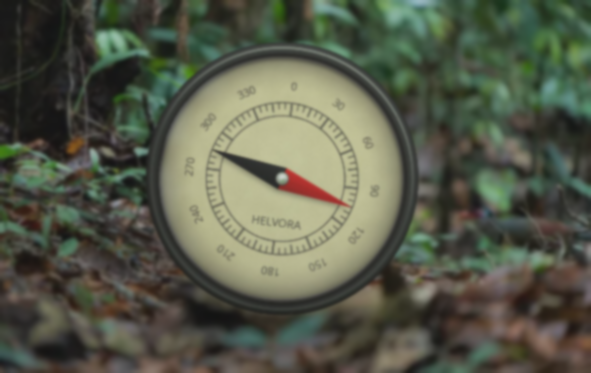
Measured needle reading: 105 °
